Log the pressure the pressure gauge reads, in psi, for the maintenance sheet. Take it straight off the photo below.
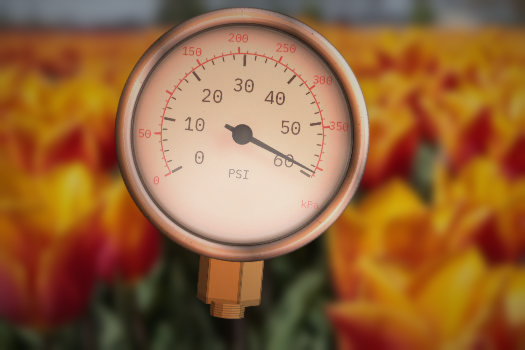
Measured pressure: 59 psi
